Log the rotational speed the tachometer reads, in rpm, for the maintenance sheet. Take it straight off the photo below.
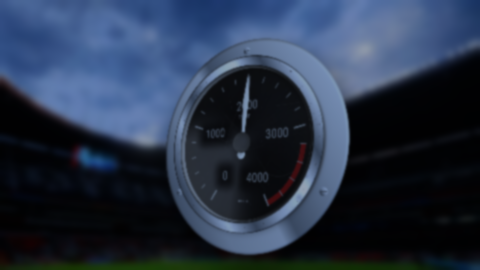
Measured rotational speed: 2000 rpm
